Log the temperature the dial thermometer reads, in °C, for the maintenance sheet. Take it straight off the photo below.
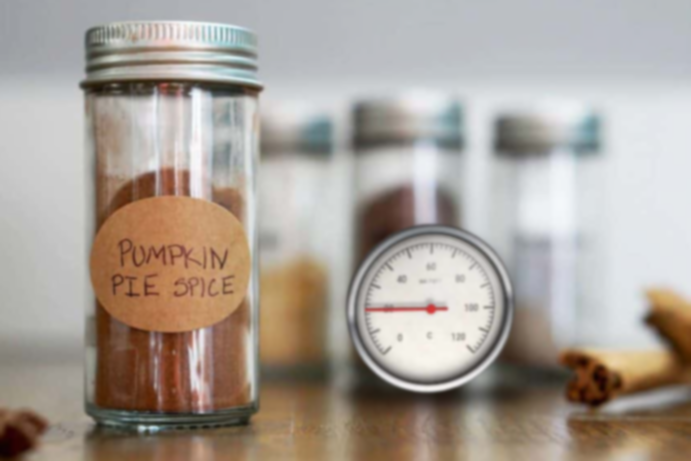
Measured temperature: 20 °C
